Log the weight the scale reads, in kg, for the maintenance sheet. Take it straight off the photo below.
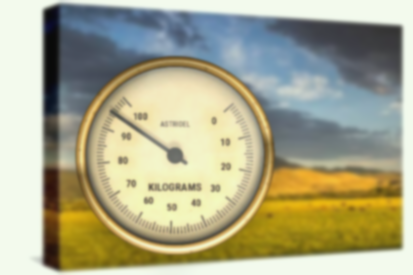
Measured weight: 95 kg
